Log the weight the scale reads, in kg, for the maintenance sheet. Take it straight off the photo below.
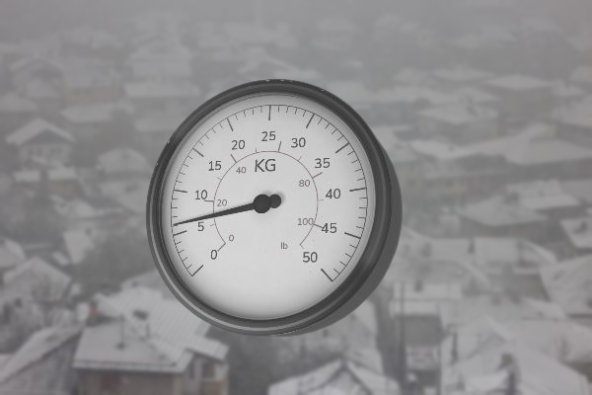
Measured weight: 6 kg
